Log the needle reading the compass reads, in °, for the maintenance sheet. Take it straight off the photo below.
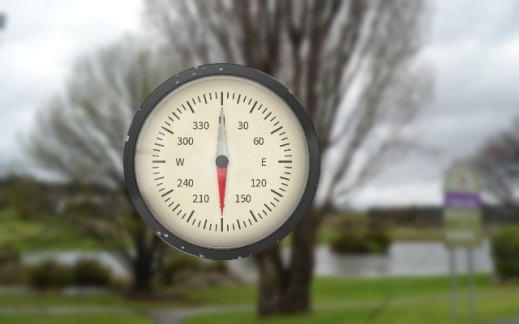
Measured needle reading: 180 °
